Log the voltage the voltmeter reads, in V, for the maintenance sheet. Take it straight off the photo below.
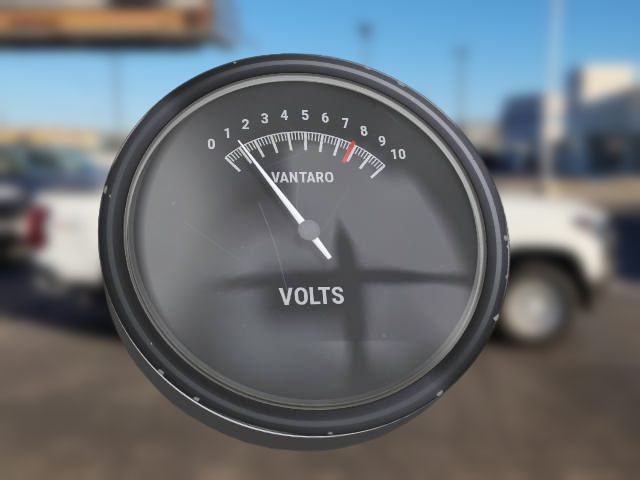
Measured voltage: 1 V
